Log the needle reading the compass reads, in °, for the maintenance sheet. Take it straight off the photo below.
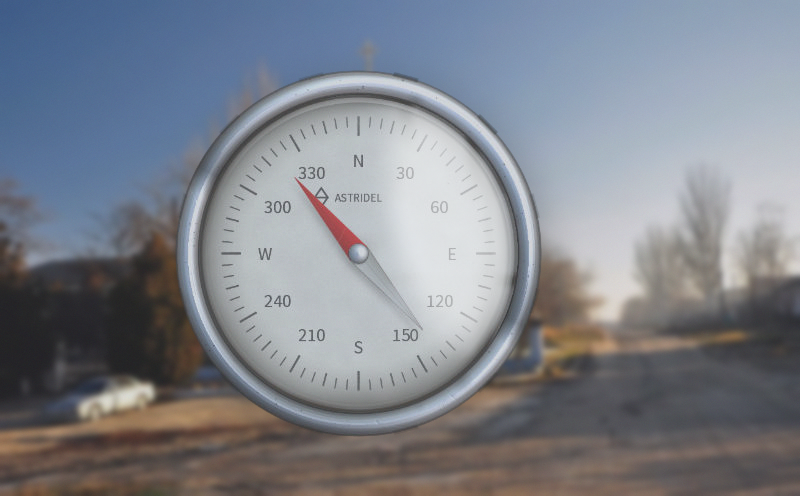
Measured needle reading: 320 °
